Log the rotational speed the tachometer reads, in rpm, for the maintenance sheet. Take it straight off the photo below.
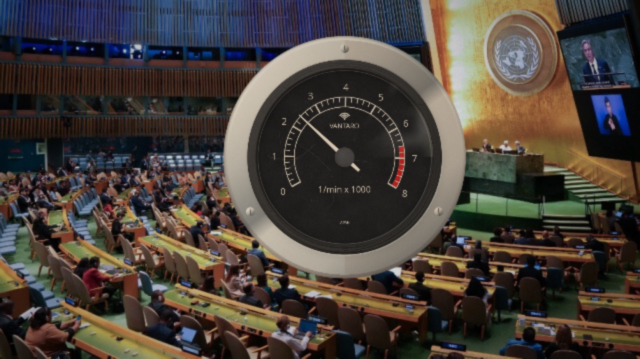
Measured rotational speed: 2400 rpm
